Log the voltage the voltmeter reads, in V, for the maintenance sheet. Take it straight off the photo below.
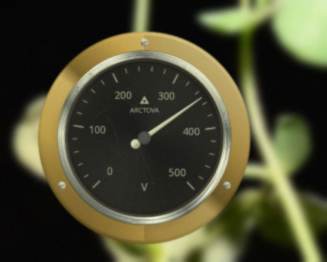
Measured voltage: 350 V
